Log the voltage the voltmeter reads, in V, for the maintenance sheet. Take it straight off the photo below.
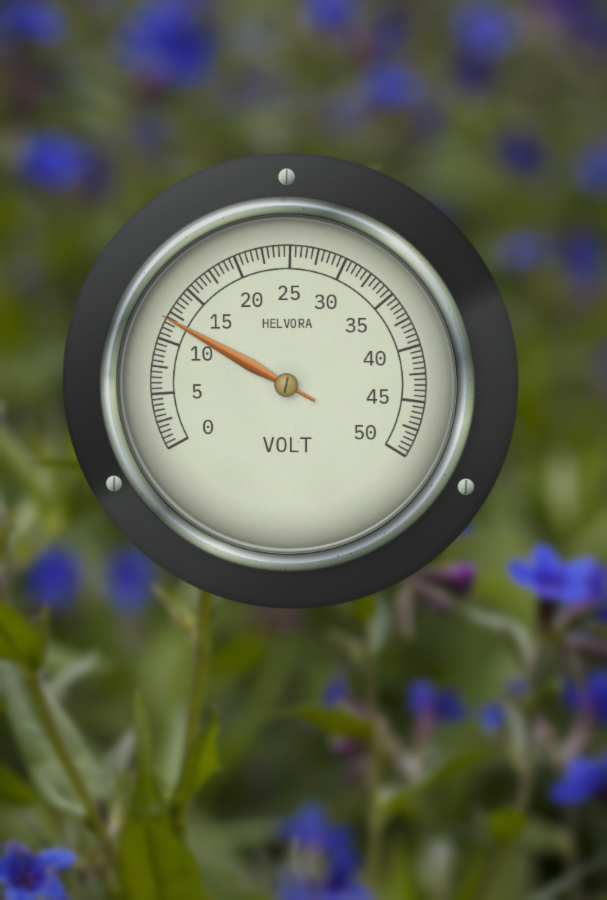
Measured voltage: 12 V
